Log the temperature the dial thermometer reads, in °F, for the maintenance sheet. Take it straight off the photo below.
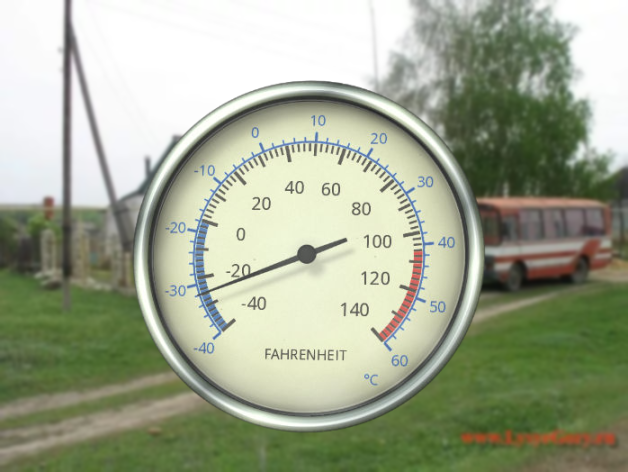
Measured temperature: -26 °F
